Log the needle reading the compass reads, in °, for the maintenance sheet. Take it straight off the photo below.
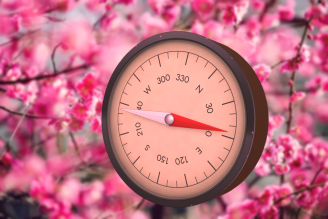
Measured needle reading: 55 °
